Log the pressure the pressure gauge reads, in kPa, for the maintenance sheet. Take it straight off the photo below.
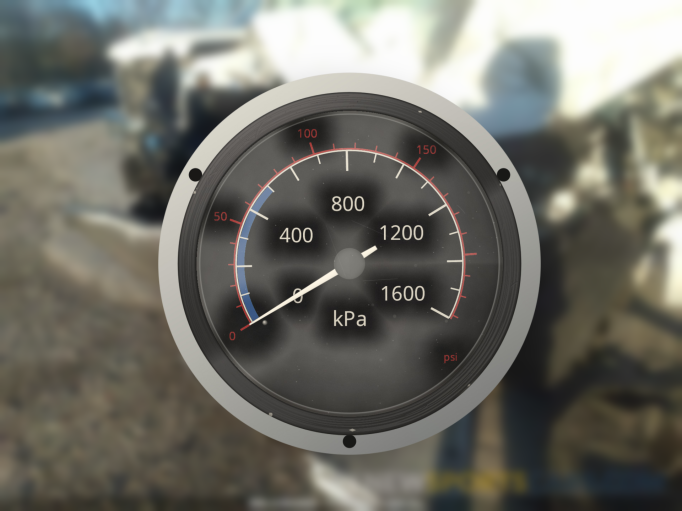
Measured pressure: 0 kPa
